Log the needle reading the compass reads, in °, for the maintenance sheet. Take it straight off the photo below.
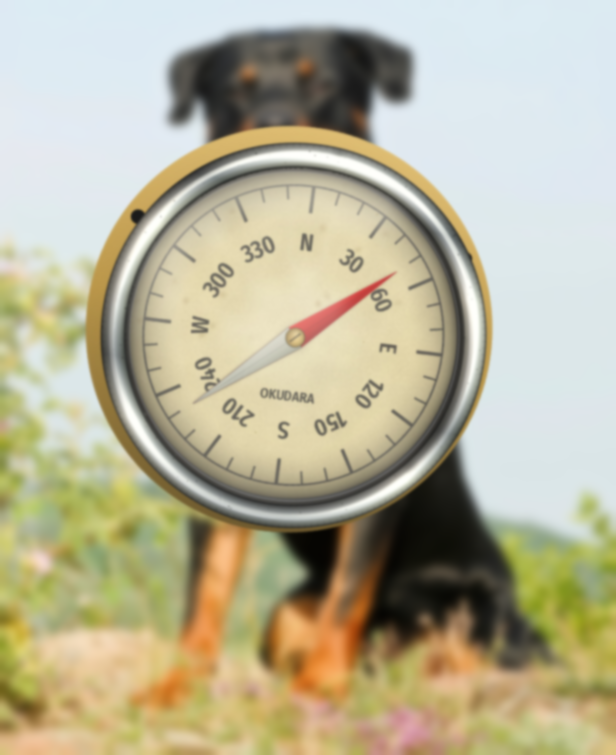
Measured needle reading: 50 °
